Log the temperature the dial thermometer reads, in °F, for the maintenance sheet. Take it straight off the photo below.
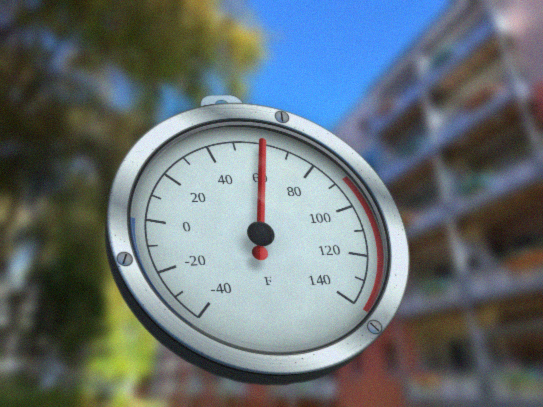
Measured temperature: 60 °F
